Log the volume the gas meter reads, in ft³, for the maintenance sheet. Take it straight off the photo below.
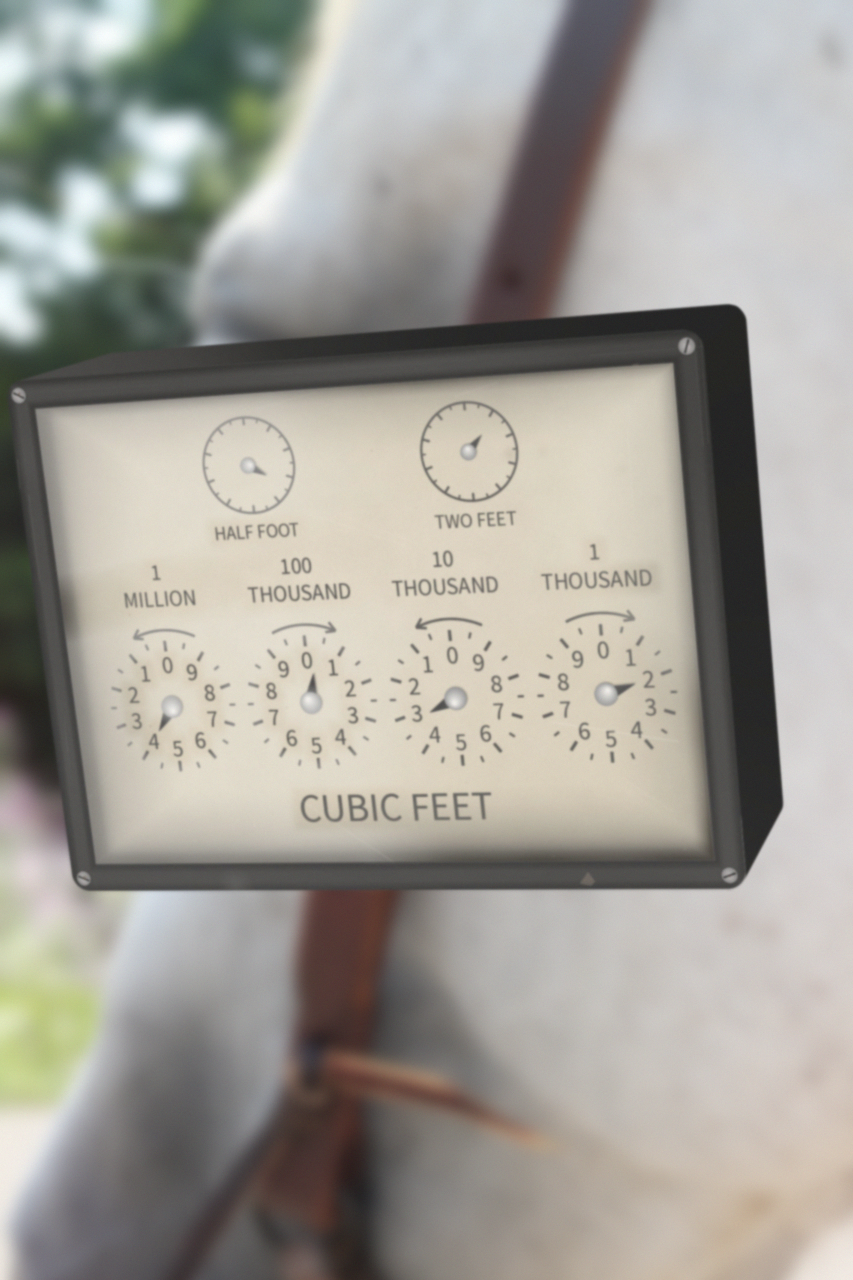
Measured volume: 403200 ft³
